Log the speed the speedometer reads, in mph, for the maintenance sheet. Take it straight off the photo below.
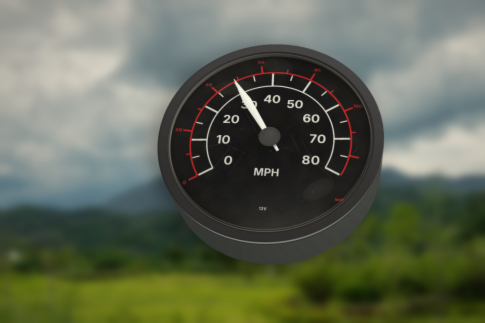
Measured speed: 30 mph
